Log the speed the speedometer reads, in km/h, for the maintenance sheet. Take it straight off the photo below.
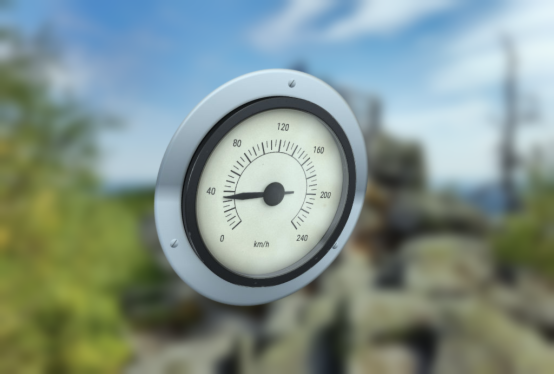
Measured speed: 35 km/h
